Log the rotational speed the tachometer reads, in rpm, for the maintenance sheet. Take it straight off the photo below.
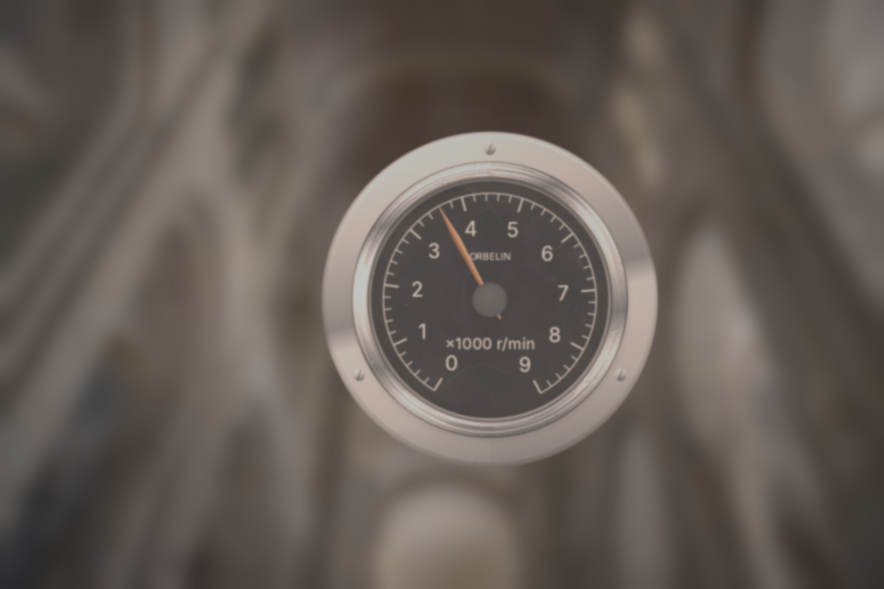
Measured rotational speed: 3600 rpm
